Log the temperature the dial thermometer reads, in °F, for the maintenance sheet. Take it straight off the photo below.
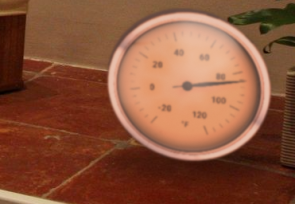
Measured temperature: 84 °F
